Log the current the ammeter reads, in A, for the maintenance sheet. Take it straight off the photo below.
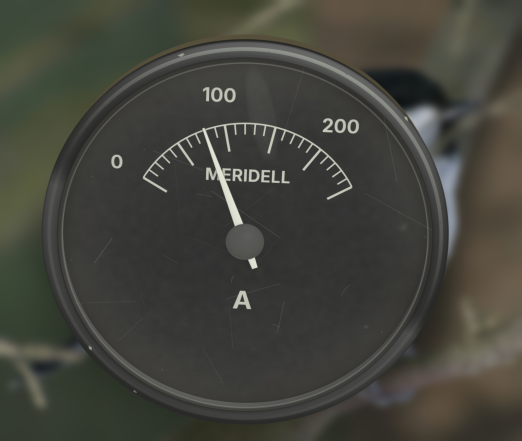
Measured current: 80 A
